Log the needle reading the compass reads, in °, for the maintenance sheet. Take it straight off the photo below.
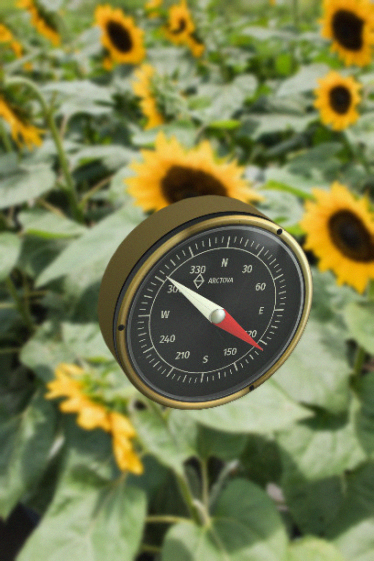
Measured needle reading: 125 °
